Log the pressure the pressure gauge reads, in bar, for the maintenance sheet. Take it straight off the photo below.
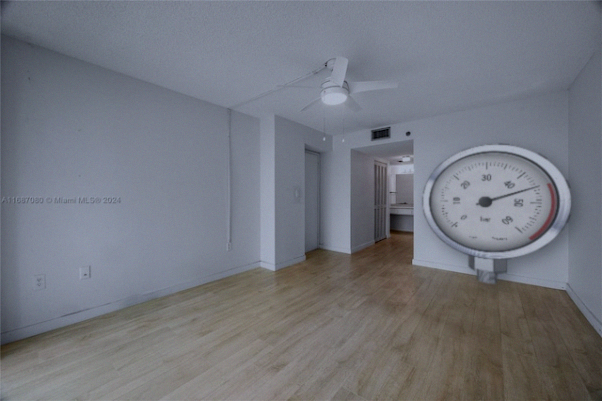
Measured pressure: 45 bar
